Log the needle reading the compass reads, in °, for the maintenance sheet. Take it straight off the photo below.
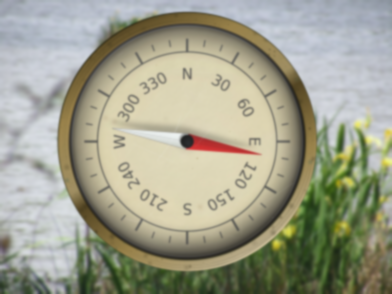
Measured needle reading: 100 °
